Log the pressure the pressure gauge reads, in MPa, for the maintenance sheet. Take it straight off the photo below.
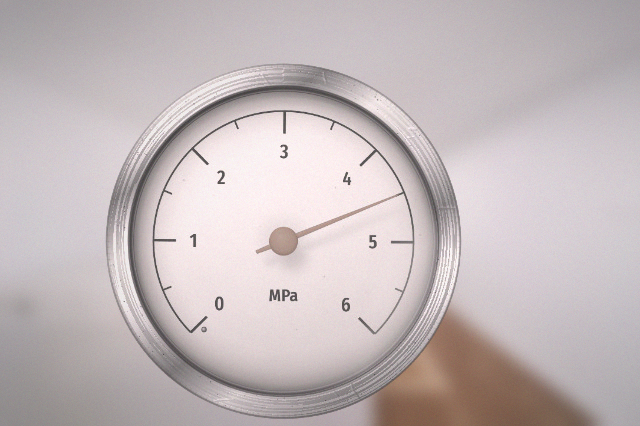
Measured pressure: 4.5 MPa
